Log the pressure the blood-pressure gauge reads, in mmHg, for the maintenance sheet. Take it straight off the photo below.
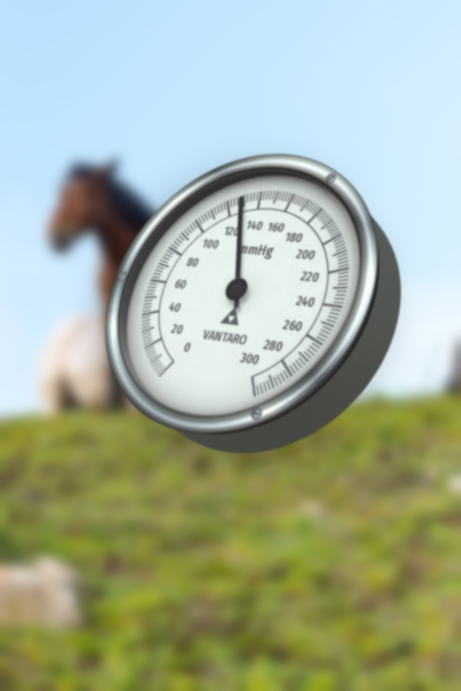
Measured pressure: 130 mmHg
